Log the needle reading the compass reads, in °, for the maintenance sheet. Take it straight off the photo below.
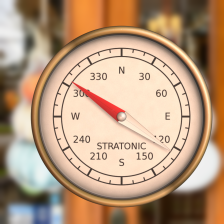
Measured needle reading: 305 °
